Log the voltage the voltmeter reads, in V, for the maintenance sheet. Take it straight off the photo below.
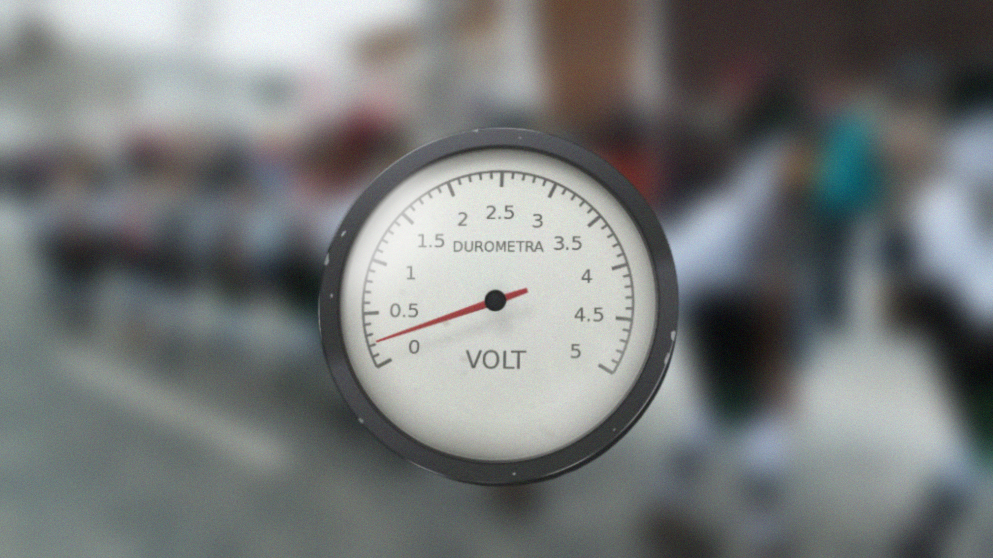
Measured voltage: 0.2 V
